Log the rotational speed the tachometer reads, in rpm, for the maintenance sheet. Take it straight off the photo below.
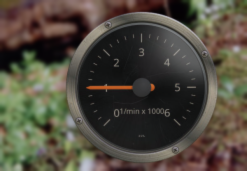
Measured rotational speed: 1000 rpm
